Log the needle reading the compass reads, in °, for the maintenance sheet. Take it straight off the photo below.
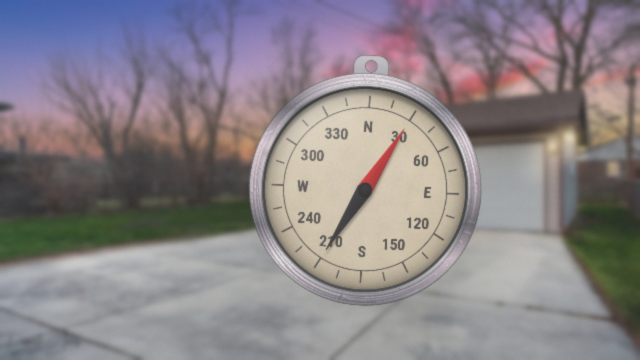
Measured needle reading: 30 °
